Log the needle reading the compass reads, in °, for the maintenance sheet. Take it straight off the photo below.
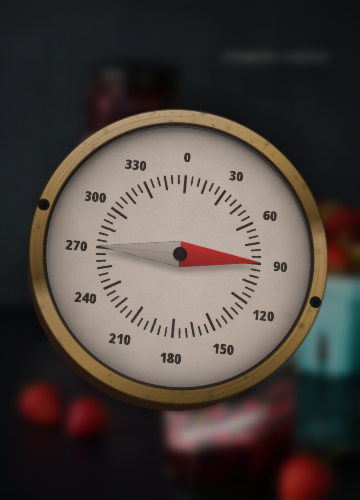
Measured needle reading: 90 °
